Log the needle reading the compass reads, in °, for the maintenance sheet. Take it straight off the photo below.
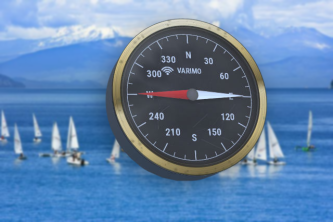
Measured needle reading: 270 °
